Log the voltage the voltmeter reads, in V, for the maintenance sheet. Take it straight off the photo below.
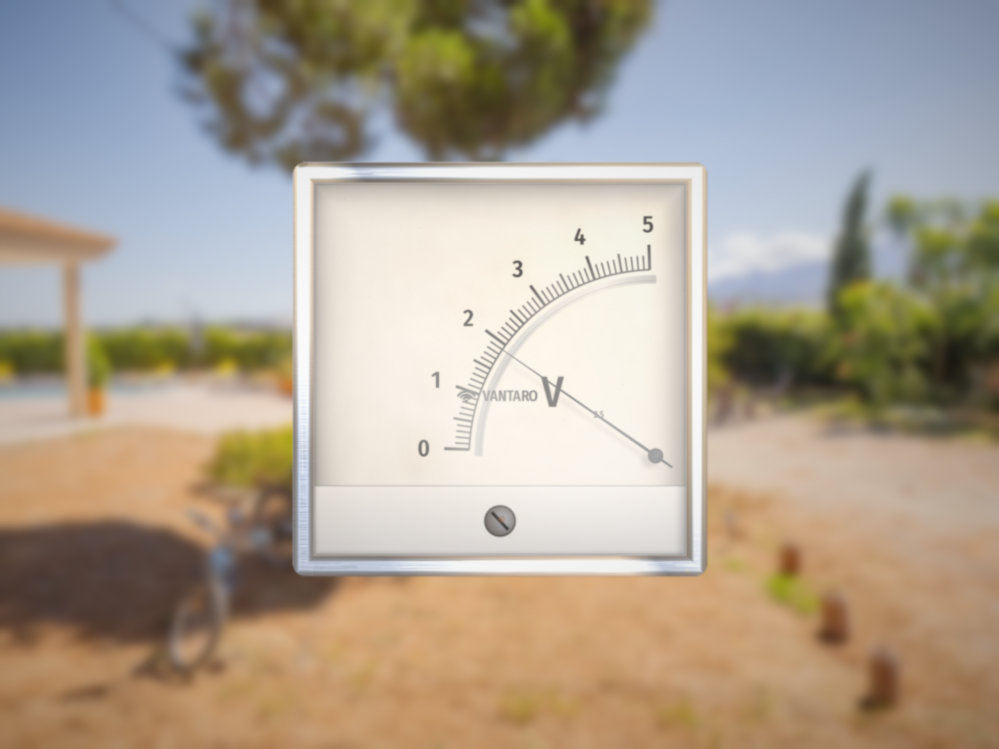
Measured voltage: 1.9 V
